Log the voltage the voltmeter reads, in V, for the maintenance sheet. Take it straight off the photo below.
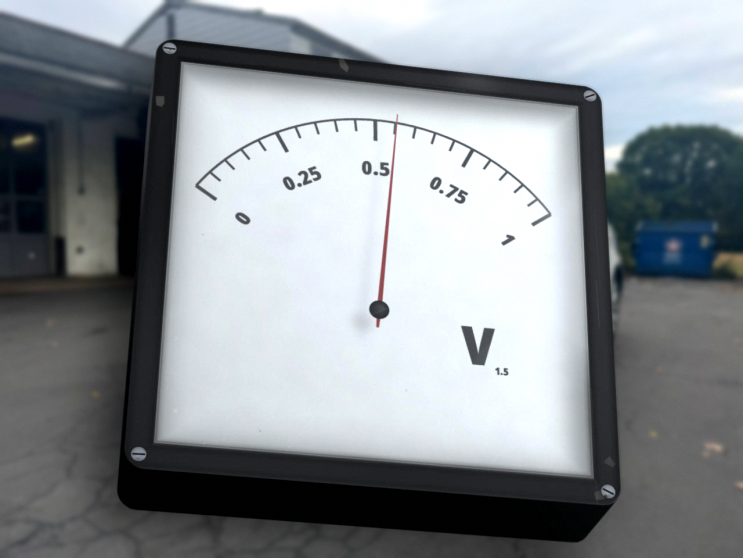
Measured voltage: 0.55 V
